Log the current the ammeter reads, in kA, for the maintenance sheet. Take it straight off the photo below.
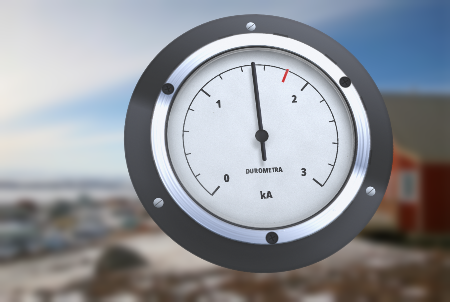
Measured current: 1.5 kA
